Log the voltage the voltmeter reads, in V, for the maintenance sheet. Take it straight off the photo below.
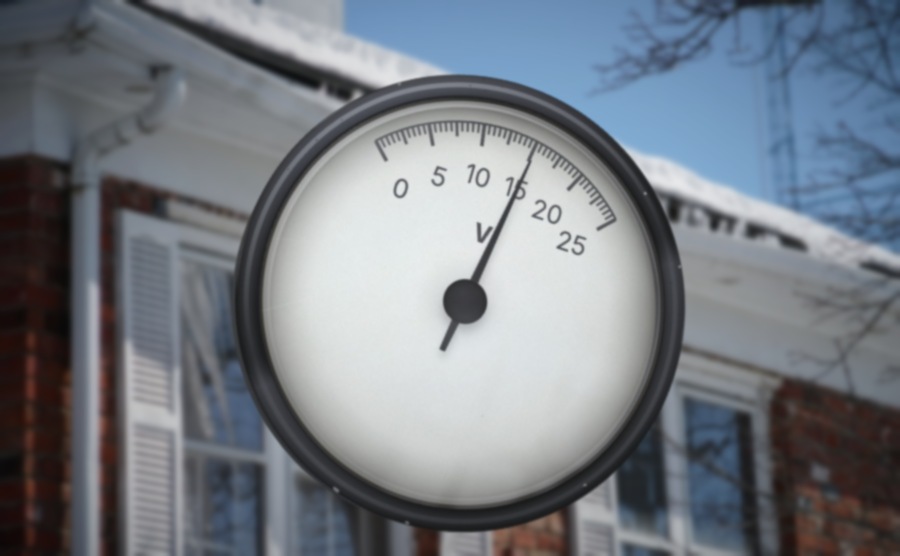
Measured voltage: 15 V
